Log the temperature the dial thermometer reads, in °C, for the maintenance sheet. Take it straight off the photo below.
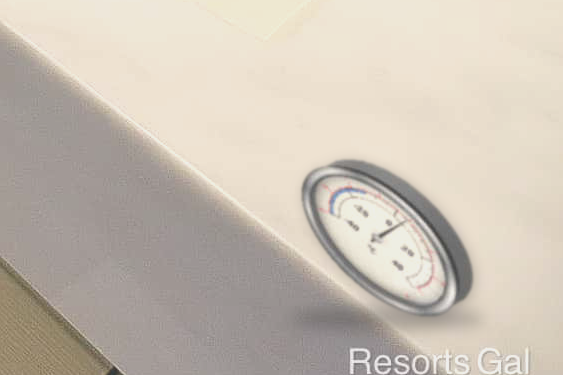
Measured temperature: 4 °C
